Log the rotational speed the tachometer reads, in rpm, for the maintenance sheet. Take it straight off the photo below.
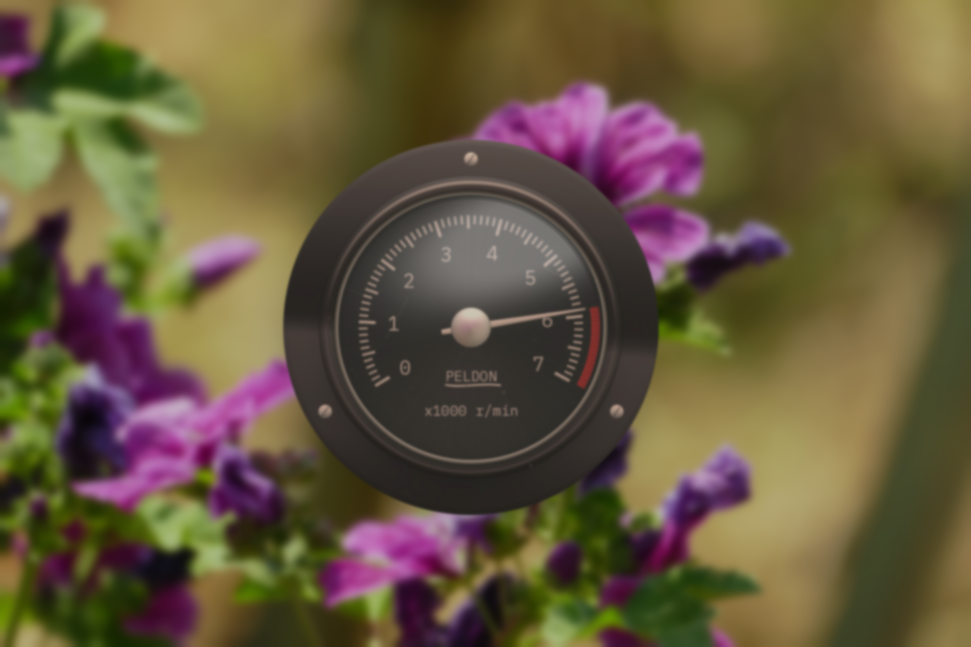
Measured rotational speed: 5900 rpm
